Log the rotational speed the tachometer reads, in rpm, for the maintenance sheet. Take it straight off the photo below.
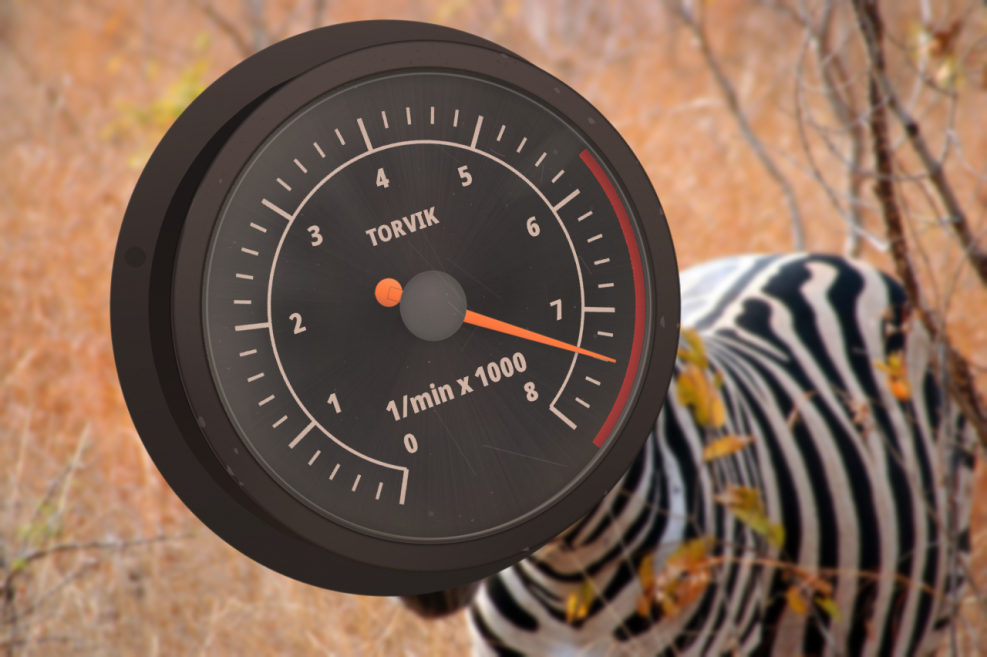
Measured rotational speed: 7400 rpm
